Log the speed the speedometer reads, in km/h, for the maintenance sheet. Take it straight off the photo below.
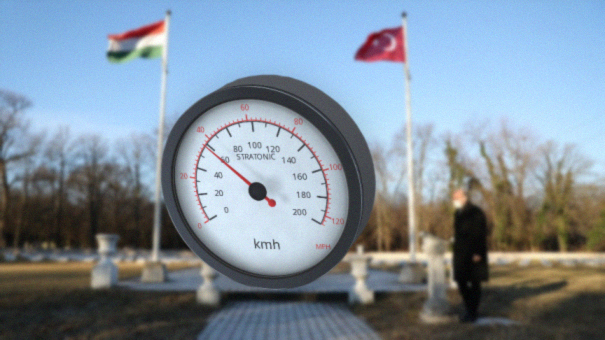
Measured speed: 60 km/h
